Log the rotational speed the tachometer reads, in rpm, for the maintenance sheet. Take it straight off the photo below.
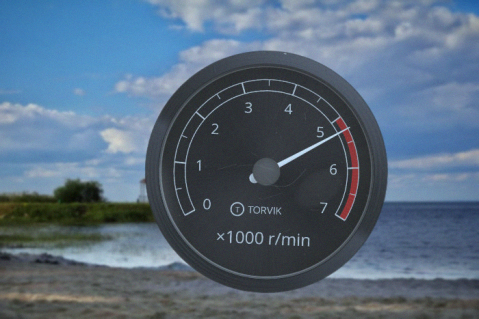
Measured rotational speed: 5250 rpm
